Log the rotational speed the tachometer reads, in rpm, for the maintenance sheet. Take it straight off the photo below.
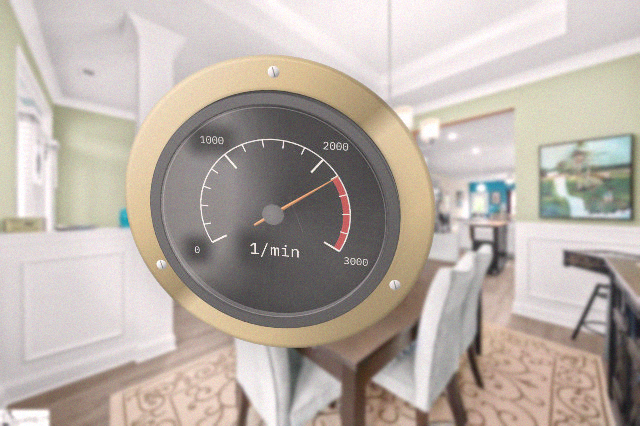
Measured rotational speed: 2200 rpm
